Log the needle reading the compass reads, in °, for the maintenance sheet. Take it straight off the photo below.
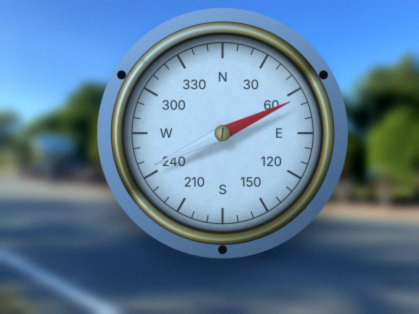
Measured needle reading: 65 °
